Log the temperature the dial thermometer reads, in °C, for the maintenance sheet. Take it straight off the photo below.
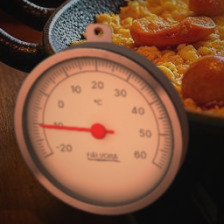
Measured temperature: -10 °C
